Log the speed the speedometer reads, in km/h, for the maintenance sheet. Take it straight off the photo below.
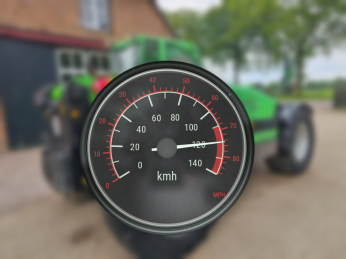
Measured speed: 120 km/h
